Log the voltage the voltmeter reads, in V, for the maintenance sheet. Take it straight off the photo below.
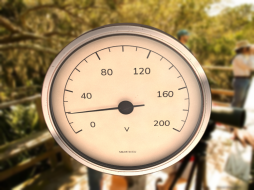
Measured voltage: 20 V
